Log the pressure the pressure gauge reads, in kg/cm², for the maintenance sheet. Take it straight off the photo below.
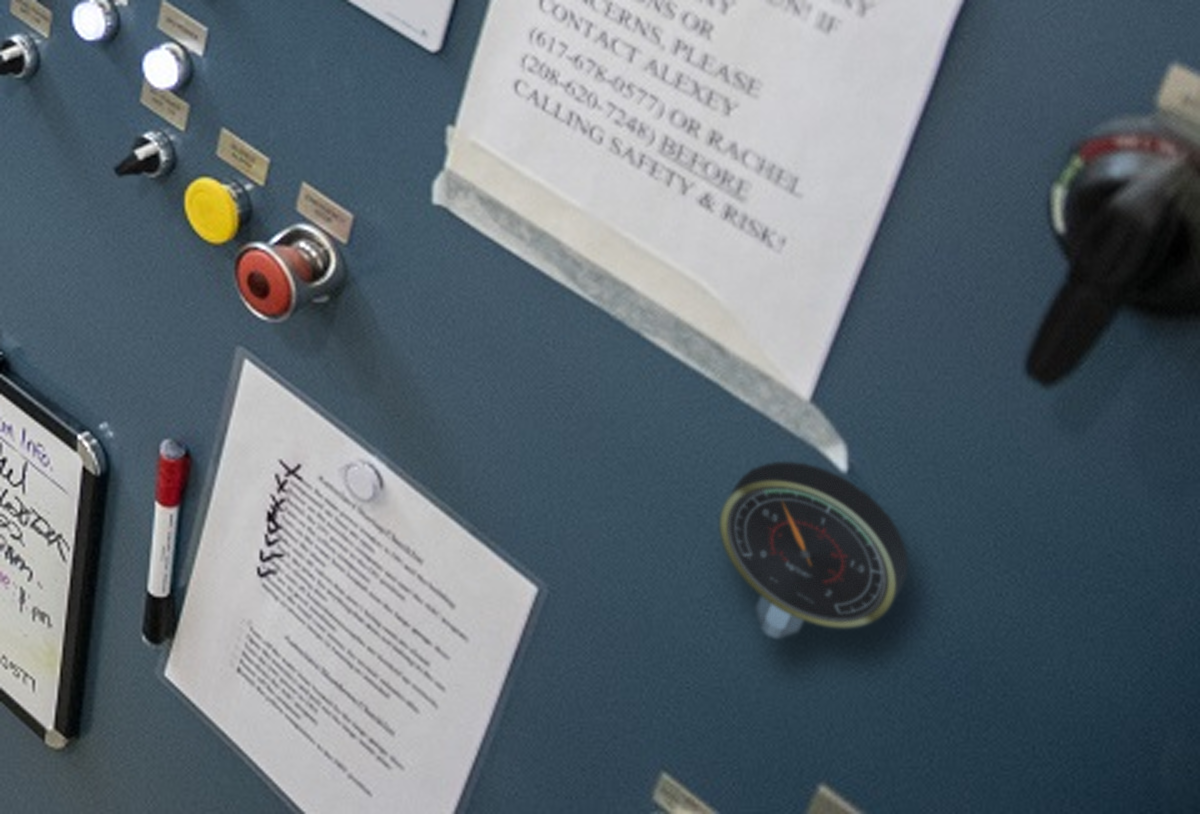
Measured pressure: 0.7 kg/cm²
